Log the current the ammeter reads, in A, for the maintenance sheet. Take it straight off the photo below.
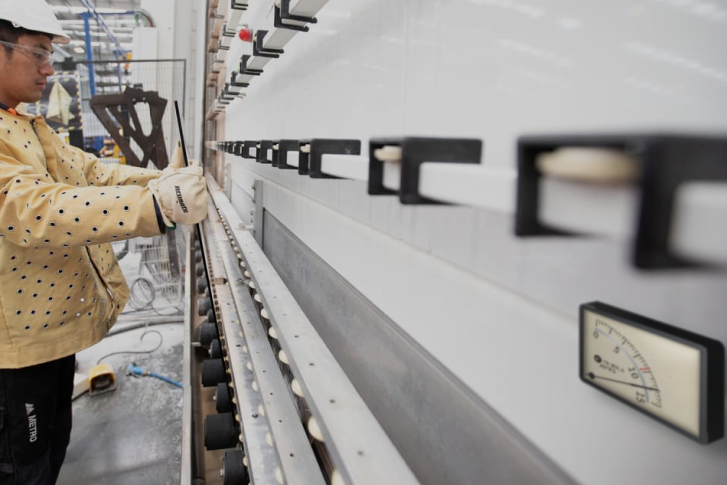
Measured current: 12.5 A
